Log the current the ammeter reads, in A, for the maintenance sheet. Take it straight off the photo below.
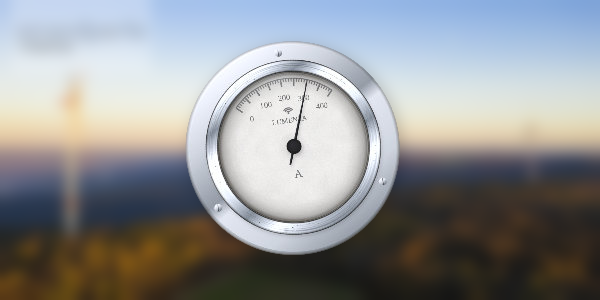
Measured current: 300 A
